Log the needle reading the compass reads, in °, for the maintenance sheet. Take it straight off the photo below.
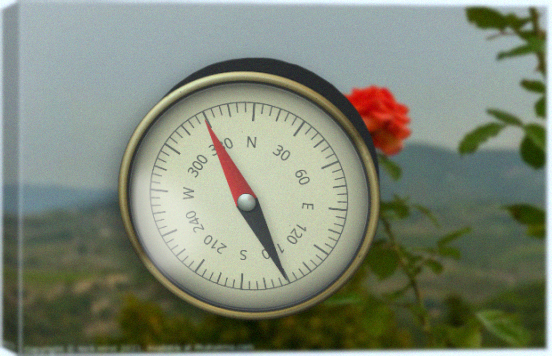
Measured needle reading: 330 °
